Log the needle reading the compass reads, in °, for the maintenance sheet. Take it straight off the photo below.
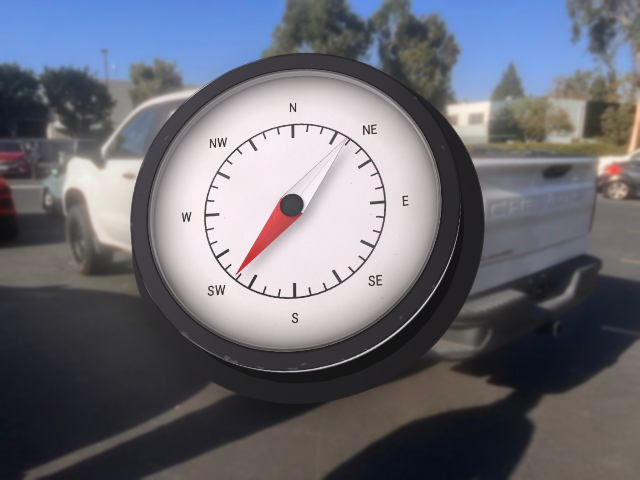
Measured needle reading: 220 °
